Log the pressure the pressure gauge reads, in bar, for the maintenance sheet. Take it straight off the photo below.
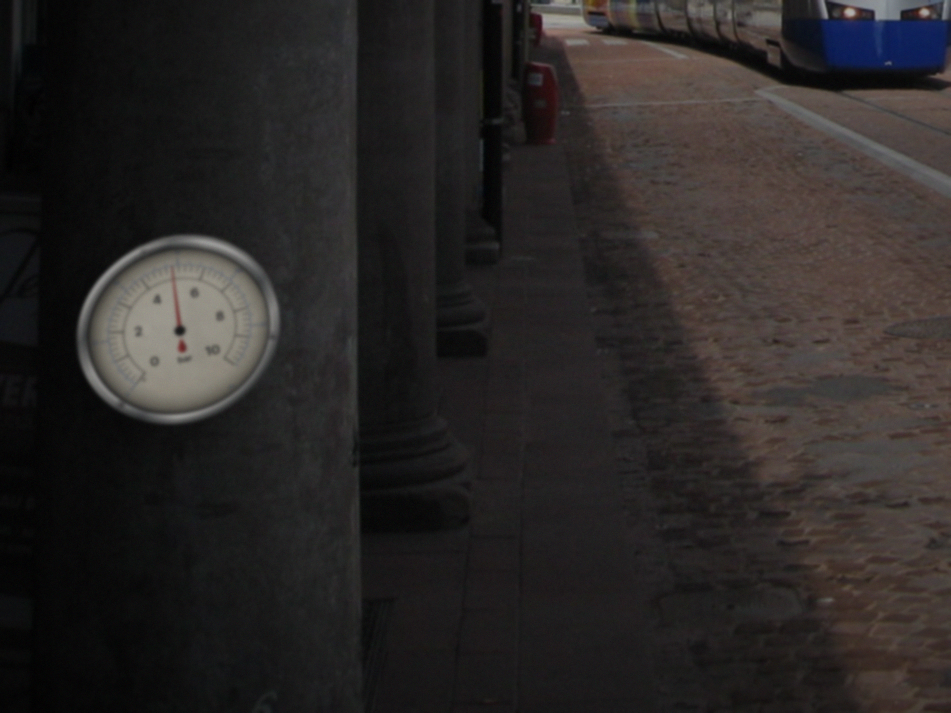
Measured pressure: 5 bar
